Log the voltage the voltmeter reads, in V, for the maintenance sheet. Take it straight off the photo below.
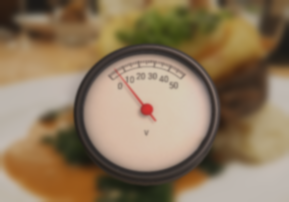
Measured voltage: 5 V
